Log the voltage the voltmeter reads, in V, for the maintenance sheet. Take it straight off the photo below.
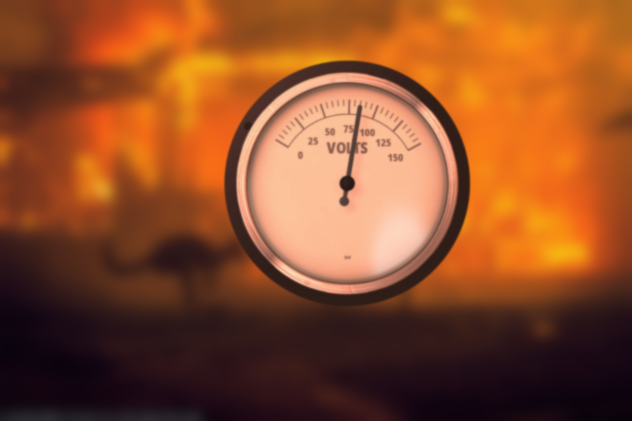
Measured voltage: 85 V
